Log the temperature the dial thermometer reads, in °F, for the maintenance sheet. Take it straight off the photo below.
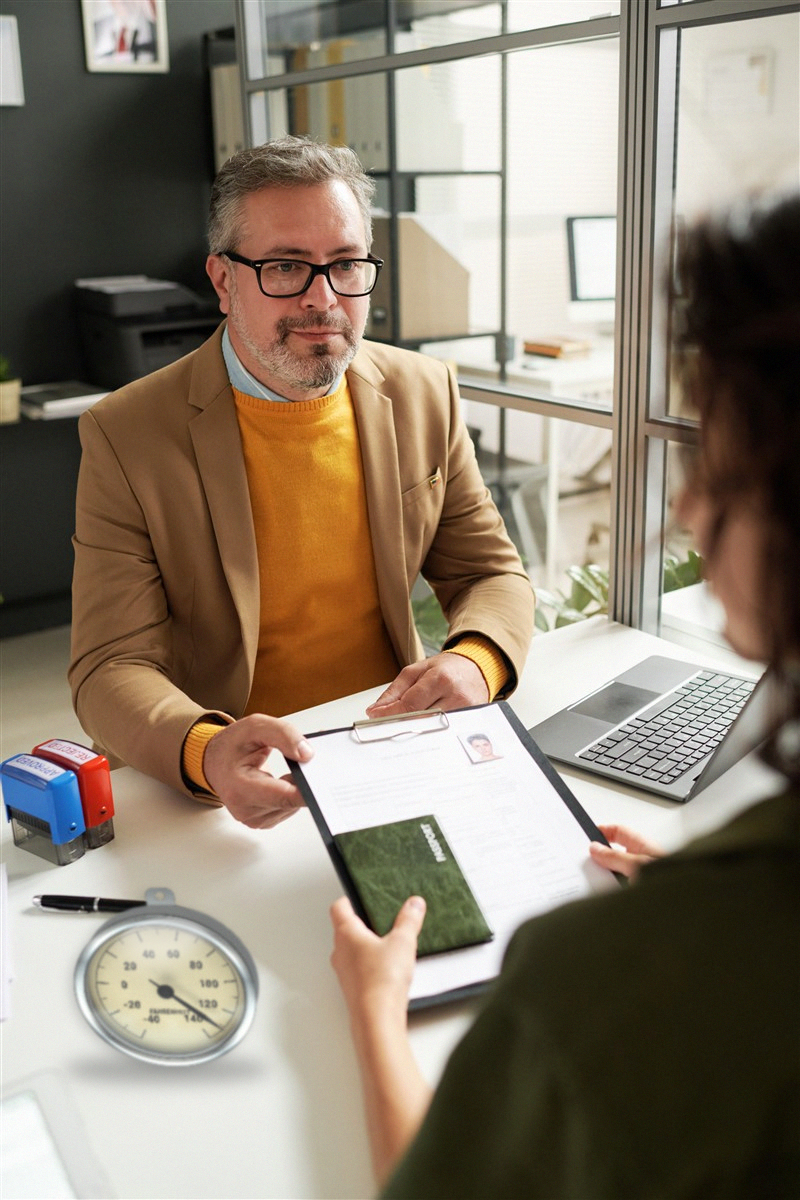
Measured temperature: 130 °F
